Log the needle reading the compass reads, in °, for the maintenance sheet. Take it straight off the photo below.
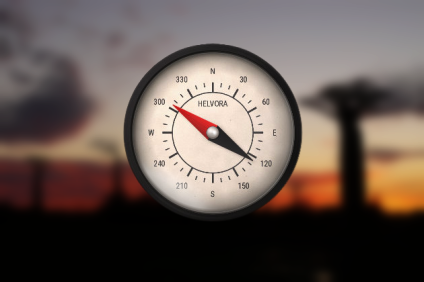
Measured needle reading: 305 °
